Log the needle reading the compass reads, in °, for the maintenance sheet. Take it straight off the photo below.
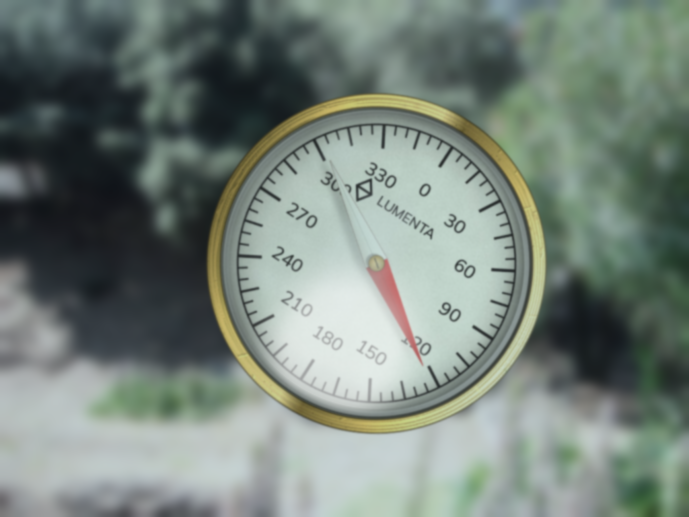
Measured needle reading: 122.5 °
